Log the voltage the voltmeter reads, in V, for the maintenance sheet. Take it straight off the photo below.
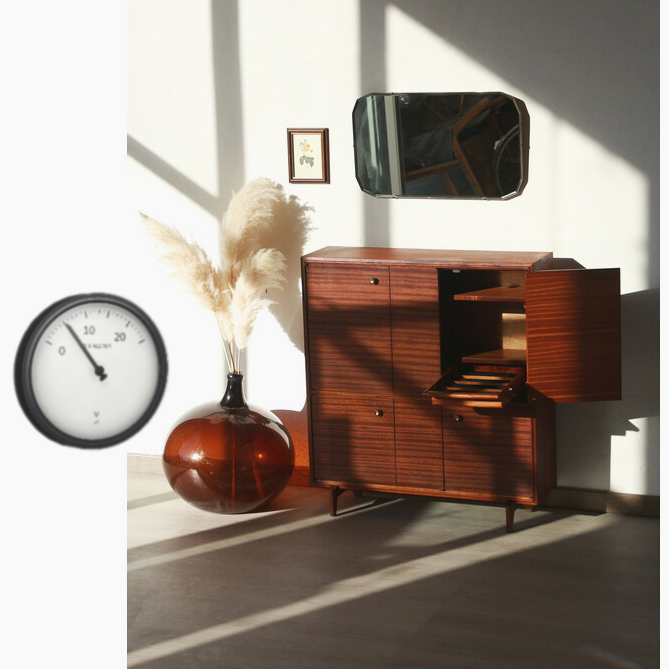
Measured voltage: 5 V
